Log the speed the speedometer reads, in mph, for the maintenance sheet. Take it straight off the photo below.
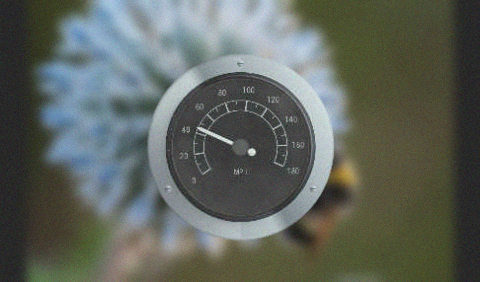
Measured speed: 45 mph
